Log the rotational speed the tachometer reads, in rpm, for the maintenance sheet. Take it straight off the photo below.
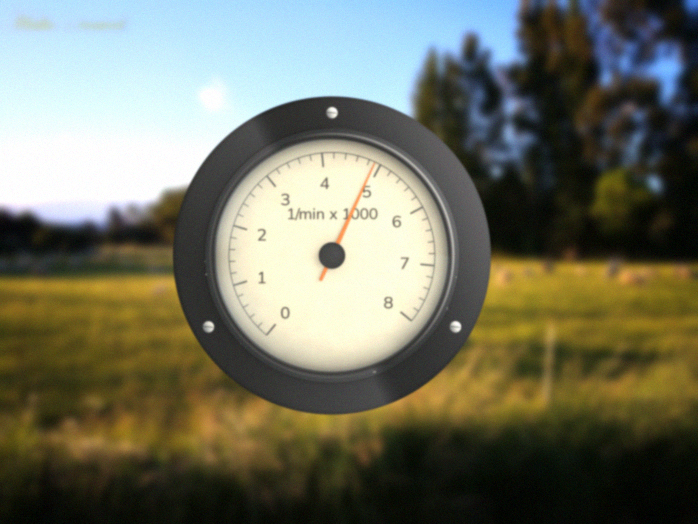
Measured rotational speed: 4900 rpm
